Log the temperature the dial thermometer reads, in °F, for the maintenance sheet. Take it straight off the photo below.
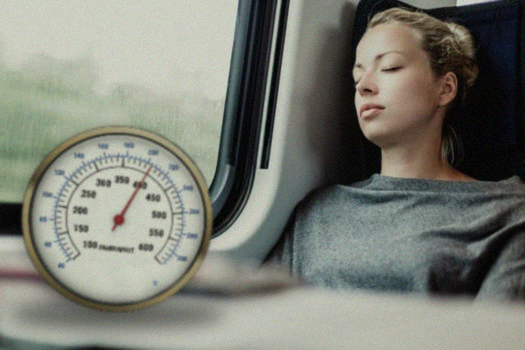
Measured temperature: 400 °F
